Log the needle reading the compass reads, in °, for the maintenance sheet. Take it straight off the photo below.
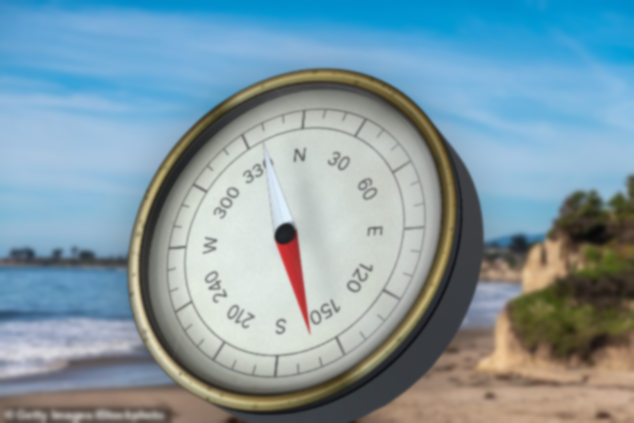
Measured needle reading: 160 °
